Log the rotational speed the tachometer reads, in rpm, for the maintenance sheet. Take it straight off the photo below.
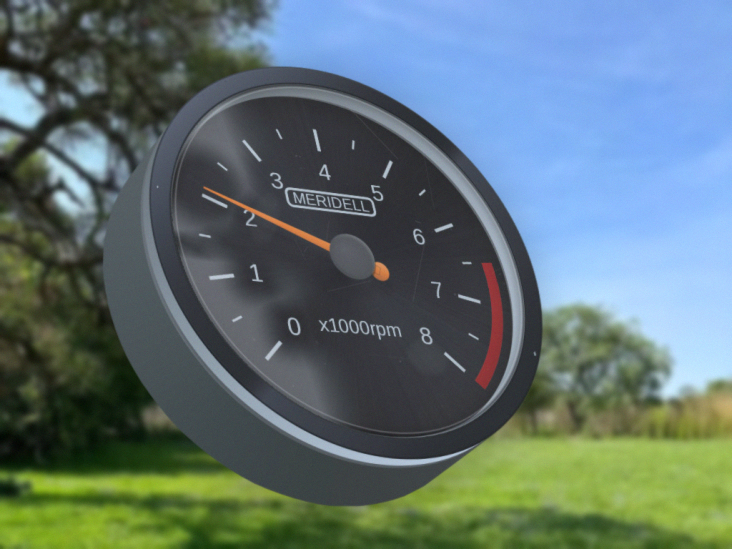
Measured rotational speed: 2000 rpm
